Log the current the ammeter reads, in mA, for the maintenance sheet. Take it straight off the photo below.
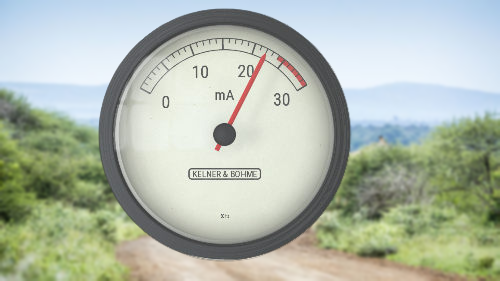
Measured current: 22 mA
